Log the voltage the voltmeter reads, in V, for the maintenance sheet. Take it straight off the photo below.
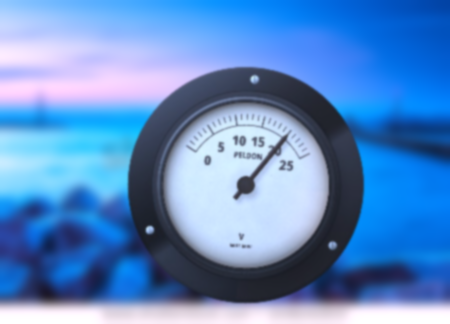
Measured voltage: 20 V
